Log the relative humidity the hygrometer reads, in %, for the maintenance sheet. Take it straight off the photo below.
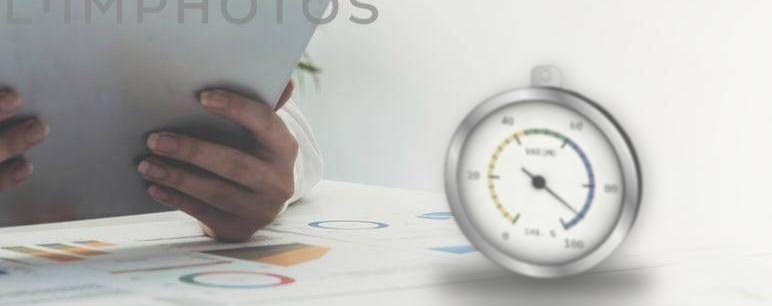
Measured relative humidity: 92 %
